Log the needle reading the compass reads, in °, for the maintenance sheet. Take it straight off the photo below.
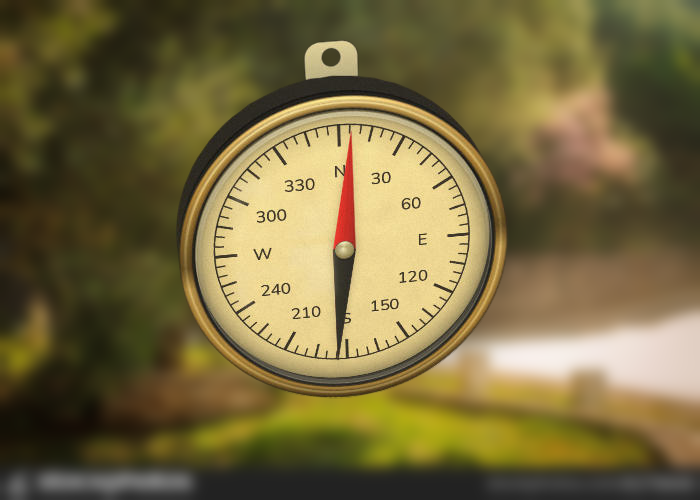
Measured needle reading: 5 °
